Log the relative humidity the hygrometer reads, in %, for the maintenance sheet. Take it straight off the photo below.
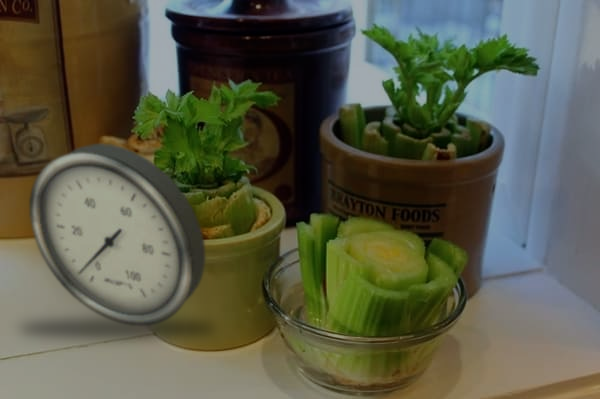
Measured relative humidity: 4 %
